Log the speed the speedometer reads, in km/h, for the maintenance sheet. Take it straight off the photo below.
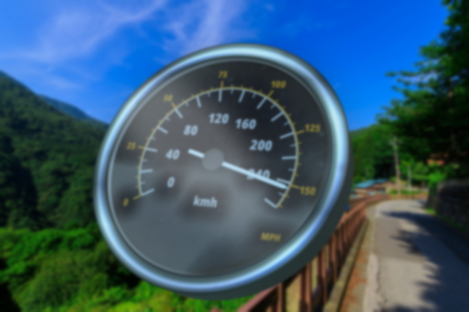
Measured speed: 245 km/h
